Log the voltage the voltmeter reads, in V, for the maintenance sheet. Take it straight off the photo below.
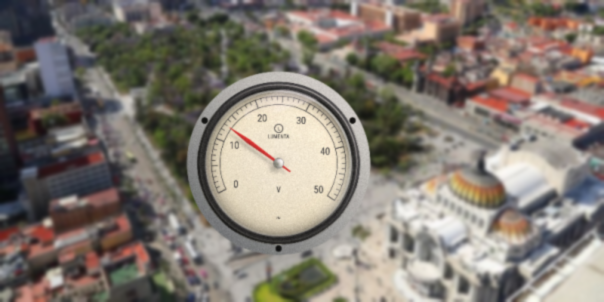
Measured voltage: 13 V
